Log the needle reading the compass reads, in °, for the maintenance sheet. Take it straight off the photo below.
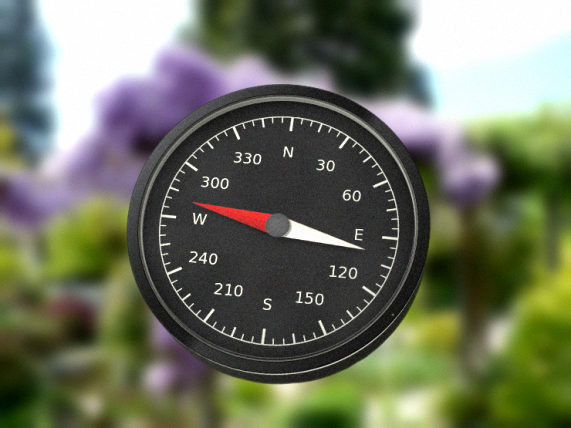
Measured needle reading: 280 °
